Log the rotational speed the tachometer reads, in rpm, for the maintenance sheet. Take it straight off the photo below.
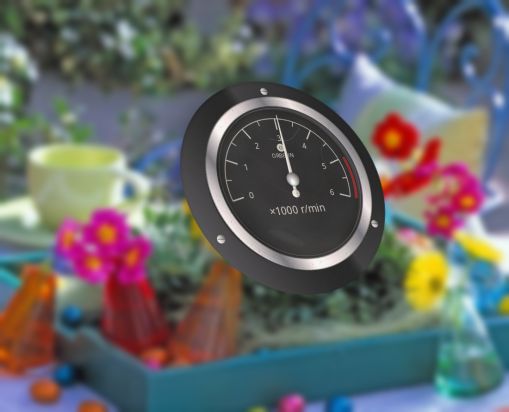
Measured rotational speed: 3000 rpm
